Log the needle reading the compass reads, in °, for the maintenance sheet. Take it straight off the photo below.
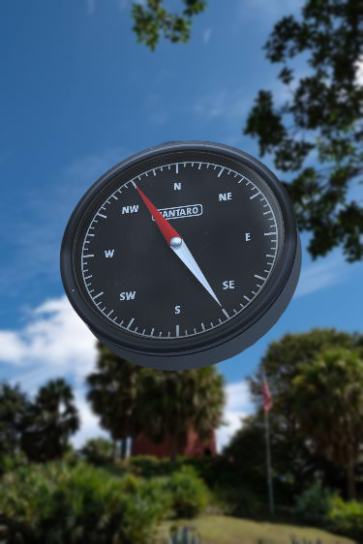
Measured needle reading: 330 °
